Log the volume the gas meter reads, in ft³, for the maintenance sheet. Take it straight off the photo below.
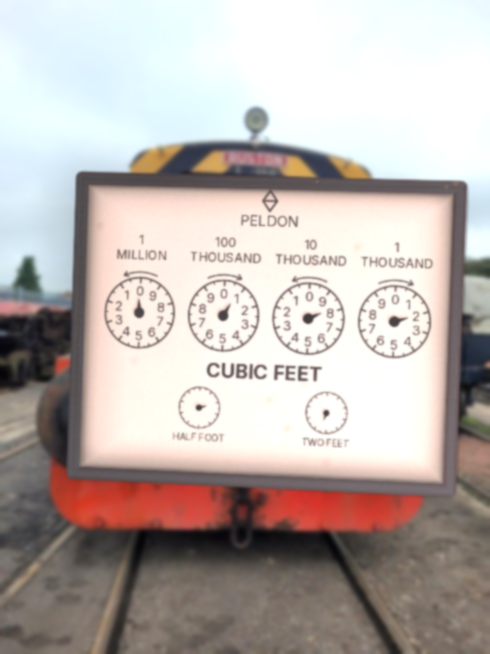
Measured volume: 8200 ft³
